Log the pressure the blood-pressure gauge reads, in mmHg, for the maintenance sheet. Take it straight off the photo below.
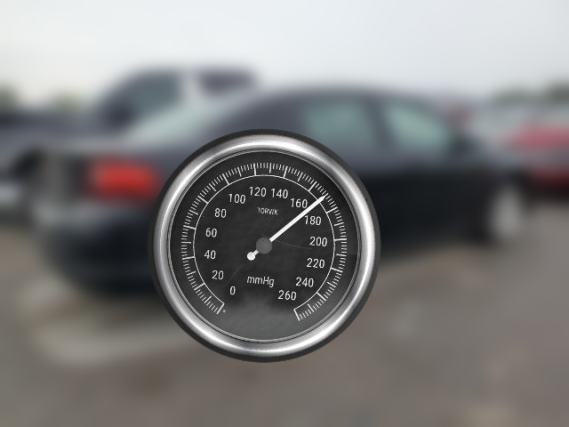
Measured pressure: 170 mmHg
